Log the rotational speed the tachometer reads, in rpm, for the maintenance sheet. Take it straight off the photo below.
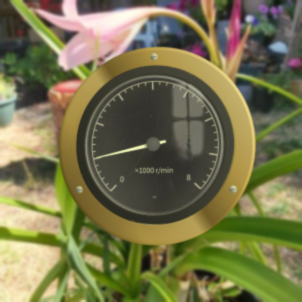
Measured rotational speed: 1000 rpm
